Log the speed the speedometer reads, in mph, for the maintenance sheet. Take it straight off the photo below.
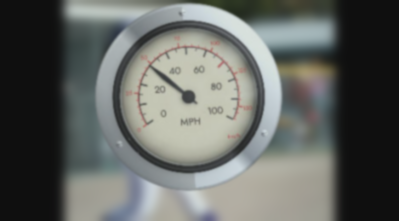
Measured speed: 30 mph
